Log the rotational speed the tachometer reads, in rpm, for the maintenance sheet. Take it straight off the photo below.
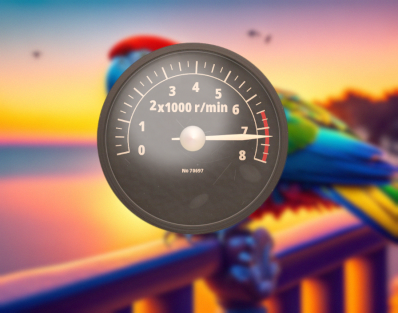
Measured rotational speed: 7250 rpm
